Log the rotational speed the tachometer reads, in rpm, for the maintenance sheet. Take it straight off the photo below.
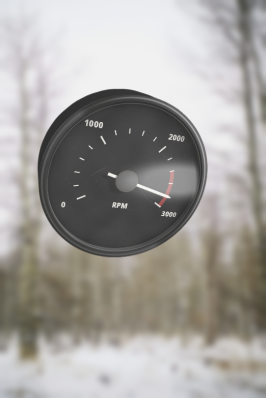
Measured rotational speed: 2800 rpm
